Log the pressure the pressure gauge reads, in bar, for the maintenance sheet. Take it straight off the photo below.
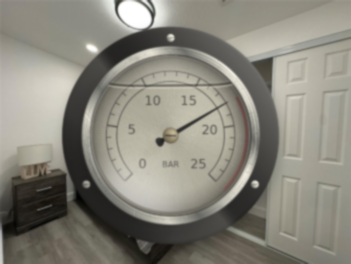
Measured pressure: 18 bar
